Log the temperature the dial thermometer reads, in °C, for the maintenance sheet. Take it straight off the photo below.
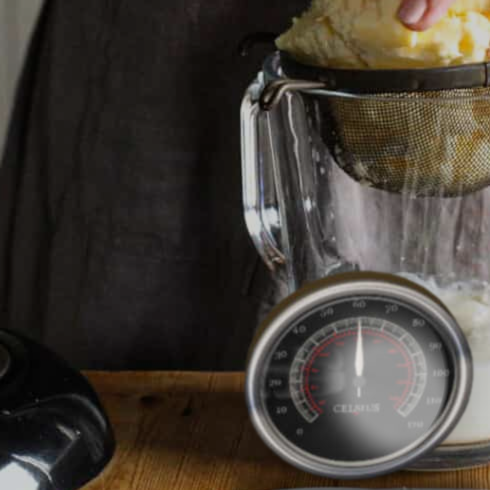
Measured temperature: 60 °C
